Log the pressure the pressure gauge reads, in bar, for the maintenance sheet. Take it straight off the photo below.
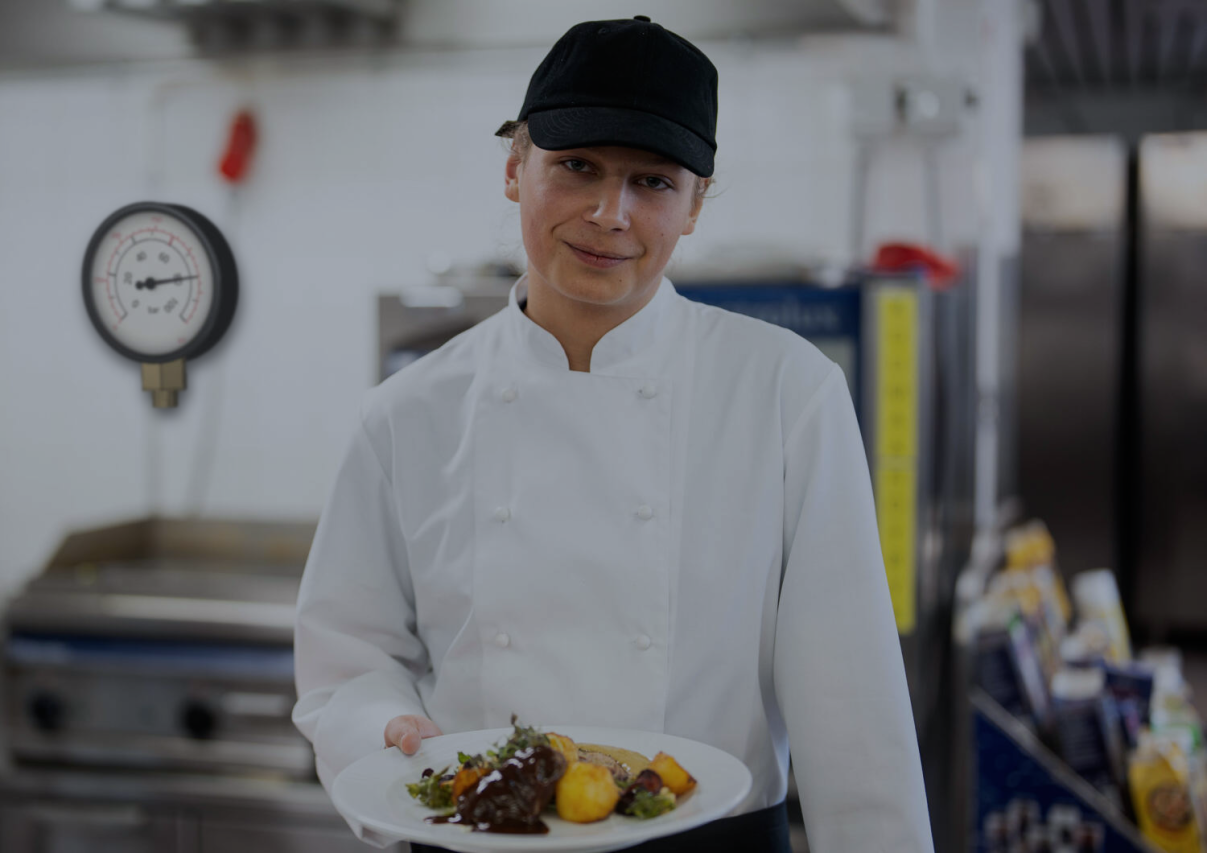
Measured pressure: 80 bar
